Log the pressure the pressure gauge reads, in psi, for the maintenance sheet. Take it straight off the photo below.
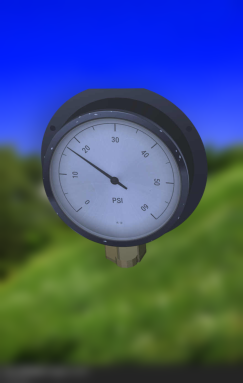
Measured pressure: 17.5 psi
